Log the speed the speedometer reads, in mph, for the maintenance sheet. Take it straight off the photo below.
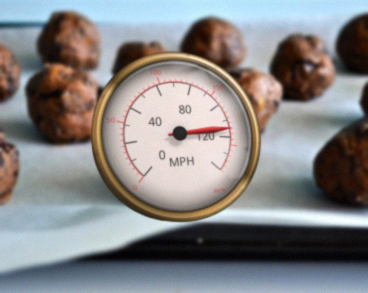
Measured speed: 115 mph
